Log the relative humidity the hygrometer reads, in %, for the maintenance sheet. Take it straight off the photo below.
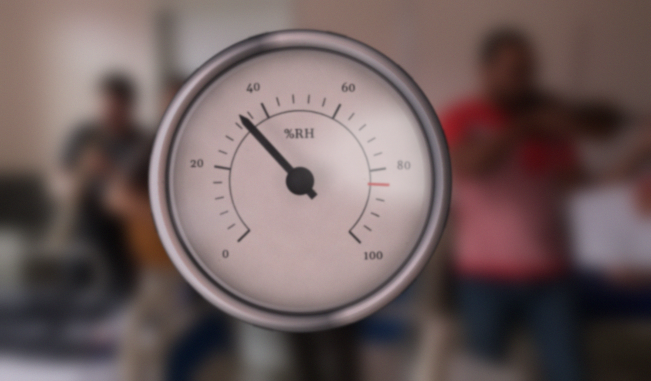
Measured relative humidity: 34 %
